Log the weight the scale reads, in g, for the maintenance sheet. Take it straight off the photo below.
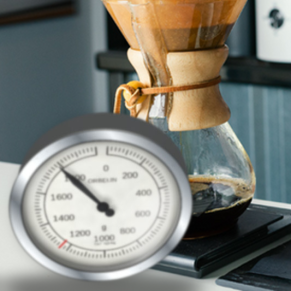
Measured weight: 1800 g
